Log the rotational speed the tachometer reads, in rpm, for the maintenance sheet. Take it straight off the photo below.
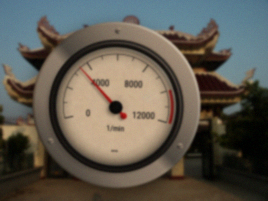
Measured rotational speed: 3500 rpm
